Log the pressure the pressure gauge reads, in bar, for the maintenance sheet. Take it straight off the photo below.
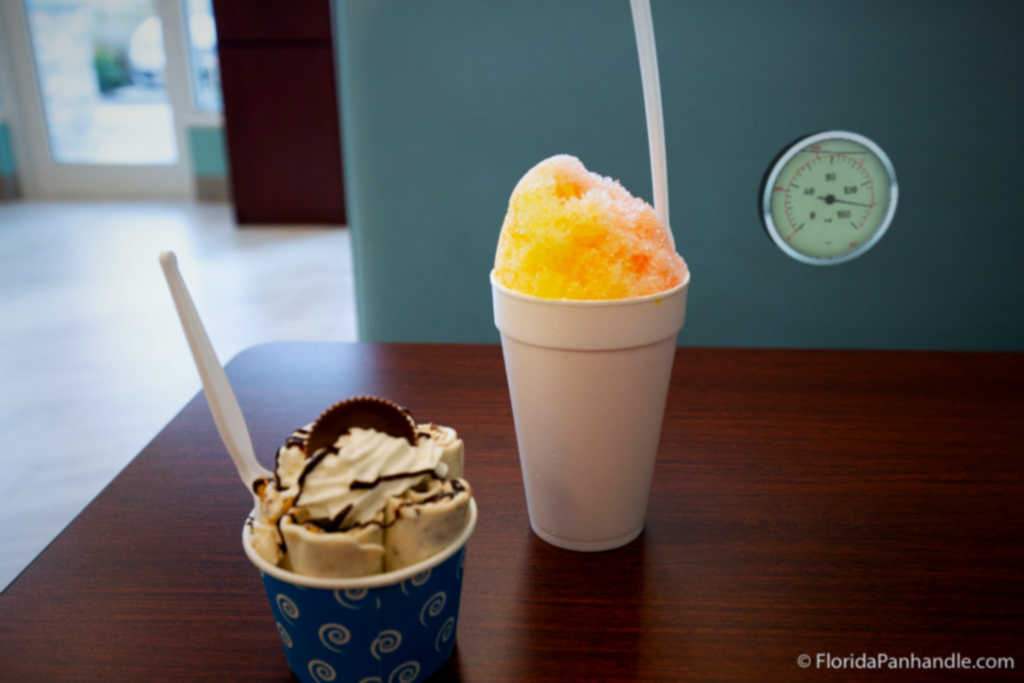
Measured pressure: 140 bar
